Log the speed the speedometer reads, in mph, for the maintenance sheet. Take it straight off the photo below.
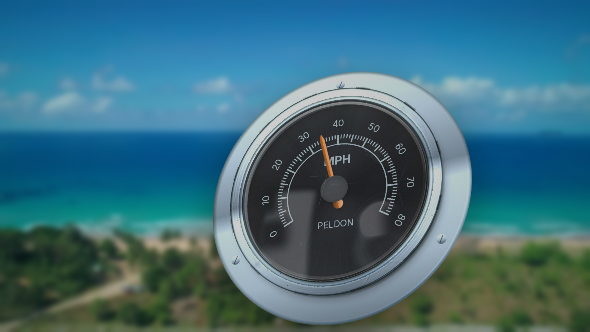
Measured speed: 35 mph
